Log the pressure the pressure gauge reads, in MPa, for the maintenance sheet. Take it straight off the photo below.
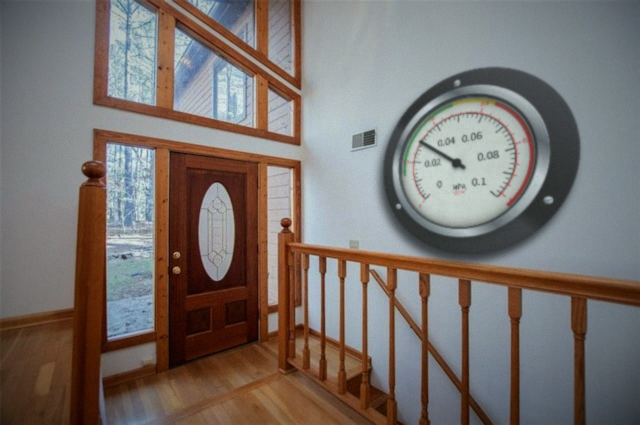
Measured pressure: 0.03 MPa
